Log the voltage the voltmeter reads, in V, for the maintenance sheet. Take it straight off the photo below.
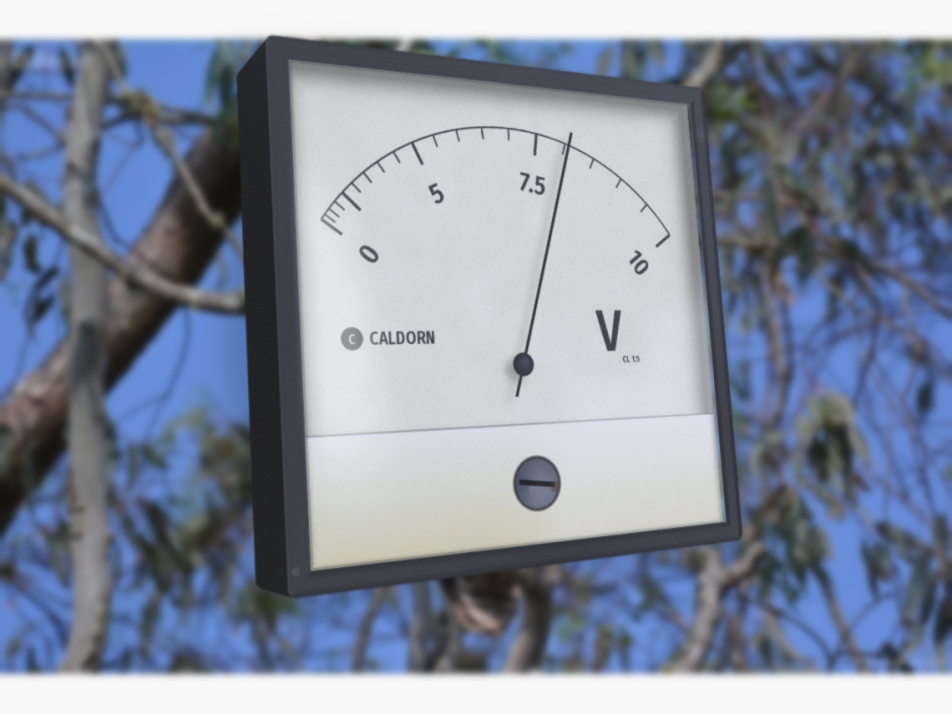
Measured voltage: 8 V
